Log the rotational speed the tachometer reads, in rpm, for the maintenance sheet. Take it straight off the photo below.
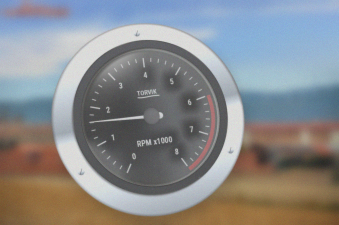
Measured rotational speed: 1600 rpm
